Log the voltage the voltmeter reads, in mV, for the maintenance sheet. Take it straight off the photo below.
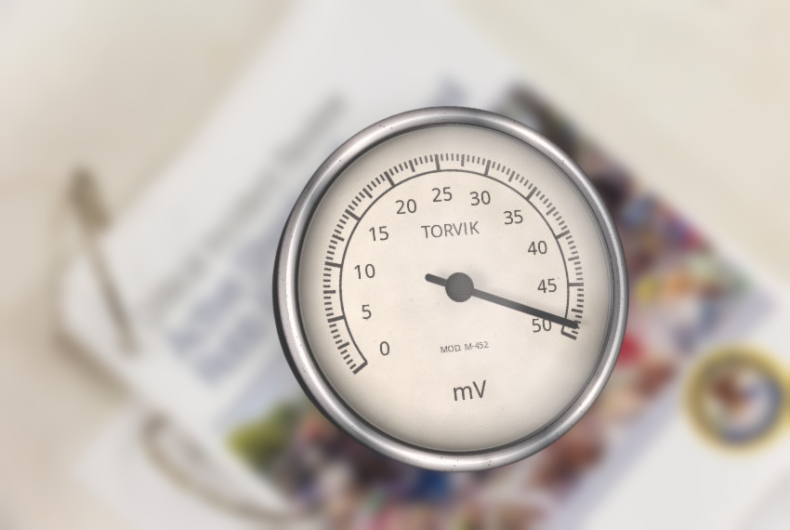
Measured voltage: 49 mV
